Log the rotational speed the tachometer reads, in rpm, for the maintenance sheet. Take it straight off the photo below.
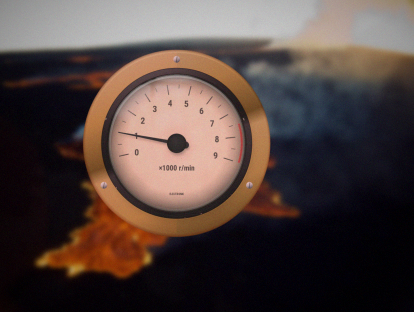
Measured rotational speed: 1000 rpm
